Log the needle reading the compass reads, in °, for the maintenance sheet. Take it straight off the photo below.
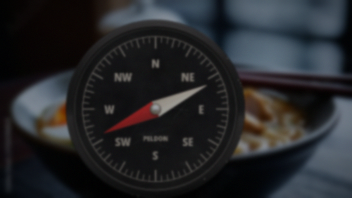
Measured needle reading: 245 °
